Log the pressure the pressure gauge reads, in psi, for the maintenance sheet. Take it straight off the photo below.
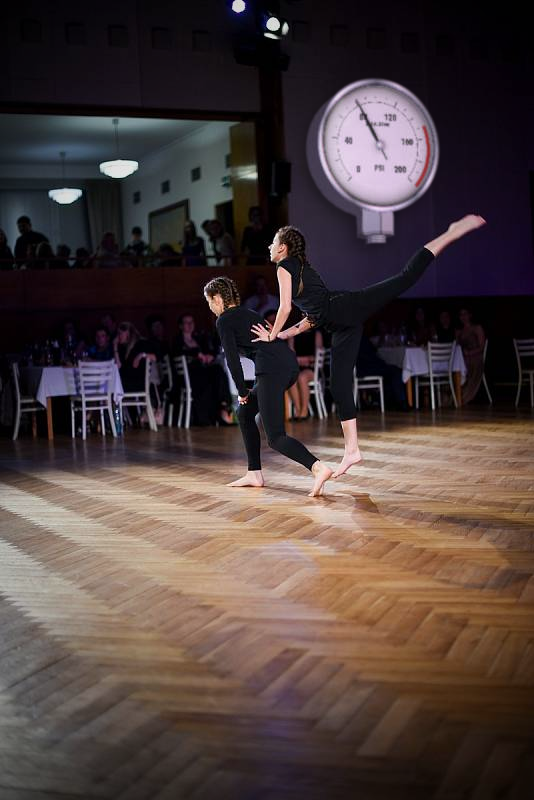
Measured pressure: 80 psi
